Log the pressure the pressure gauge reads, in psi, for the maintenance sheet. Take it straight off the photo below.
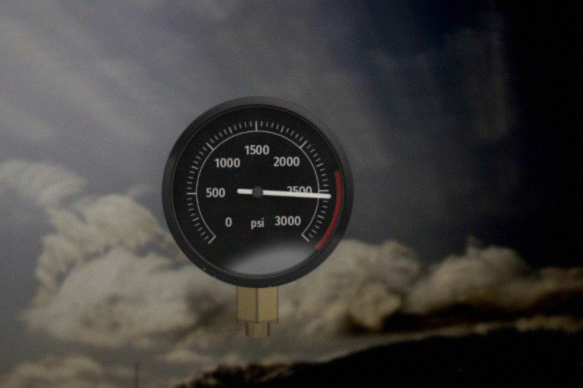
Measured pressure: 2550 psi
